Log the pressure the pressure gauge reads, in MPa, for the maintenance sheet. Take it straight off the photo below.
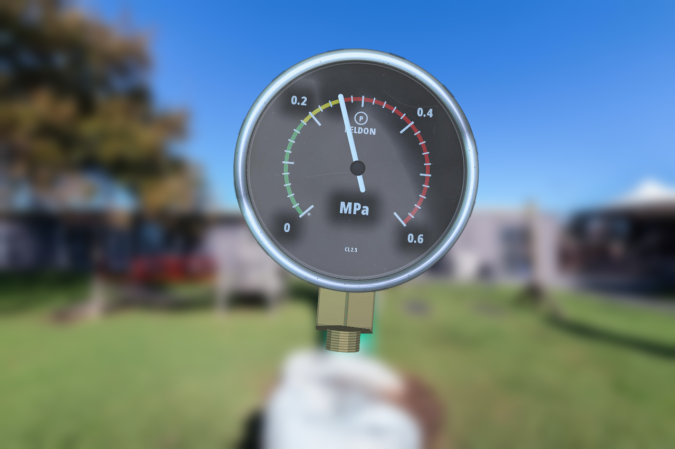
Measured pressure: 0.26 MPa
